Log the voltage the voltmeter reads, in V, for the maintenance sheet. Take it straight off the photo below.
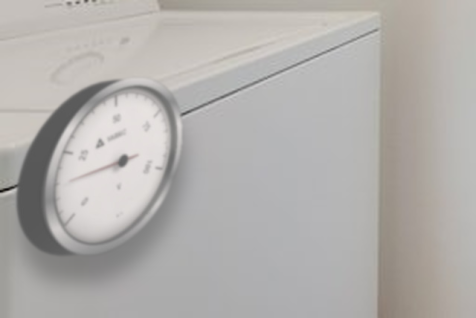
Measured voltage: 15 V
